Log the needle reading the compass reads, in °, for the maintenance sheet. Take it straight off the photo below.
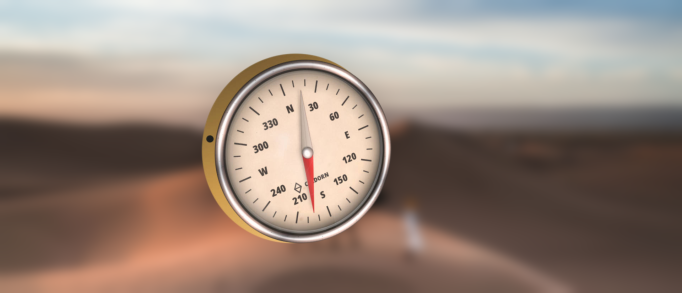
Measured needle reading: 195 °
